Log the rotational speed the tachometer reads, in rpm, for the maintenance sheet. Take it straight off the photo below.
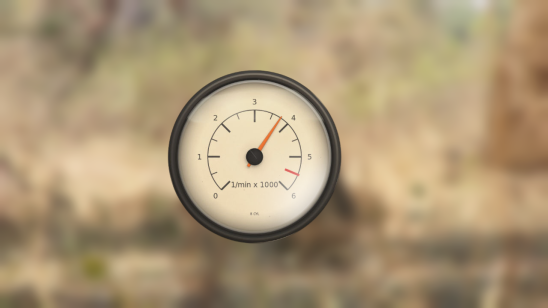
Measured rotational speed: 3750 rpm
